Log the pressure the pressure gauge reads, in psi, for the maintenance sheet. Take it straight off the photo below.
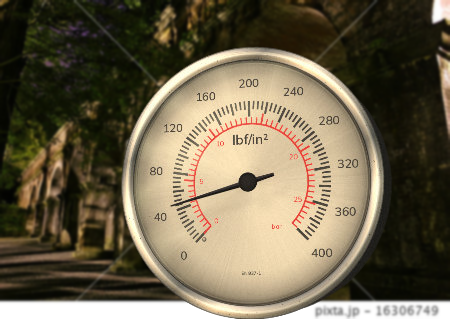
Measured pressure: 45 psi
